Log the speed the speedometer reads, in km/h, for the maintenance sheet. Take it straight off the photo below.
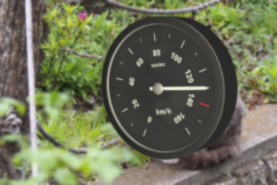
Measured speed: 130 km/h
